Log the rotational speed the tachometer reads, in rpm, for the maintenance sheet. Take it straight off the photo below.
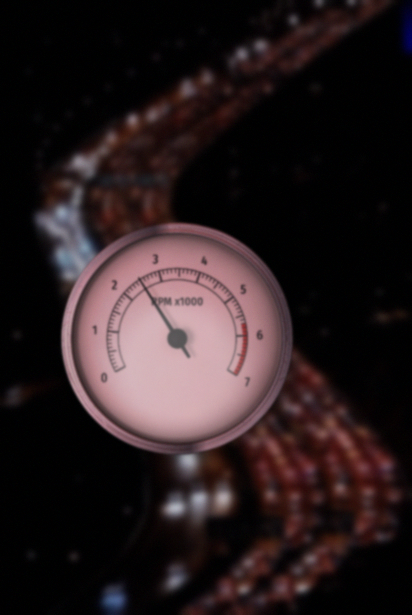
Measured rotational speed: 2500 rpm
